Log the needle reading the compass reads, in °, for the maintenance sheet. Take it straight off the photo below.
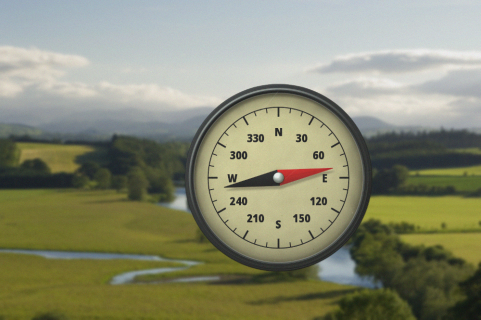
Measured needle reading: 80 °
